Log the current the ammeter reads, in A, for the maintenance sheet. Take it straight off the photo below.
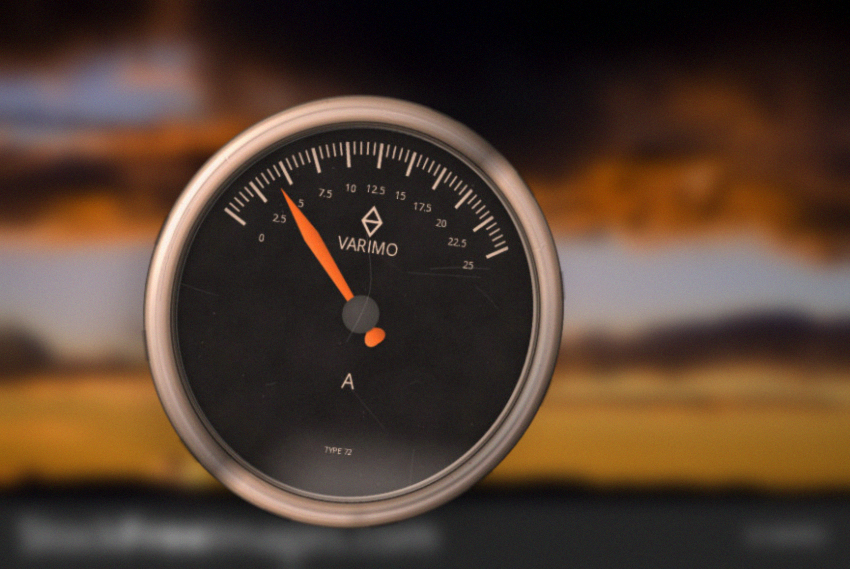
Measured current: 4 A
